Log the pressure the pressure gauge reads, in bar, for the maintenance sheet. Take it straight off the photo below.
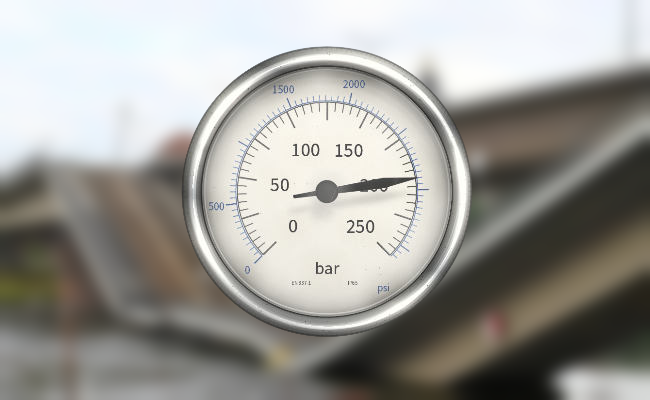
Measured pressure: 200 bar
